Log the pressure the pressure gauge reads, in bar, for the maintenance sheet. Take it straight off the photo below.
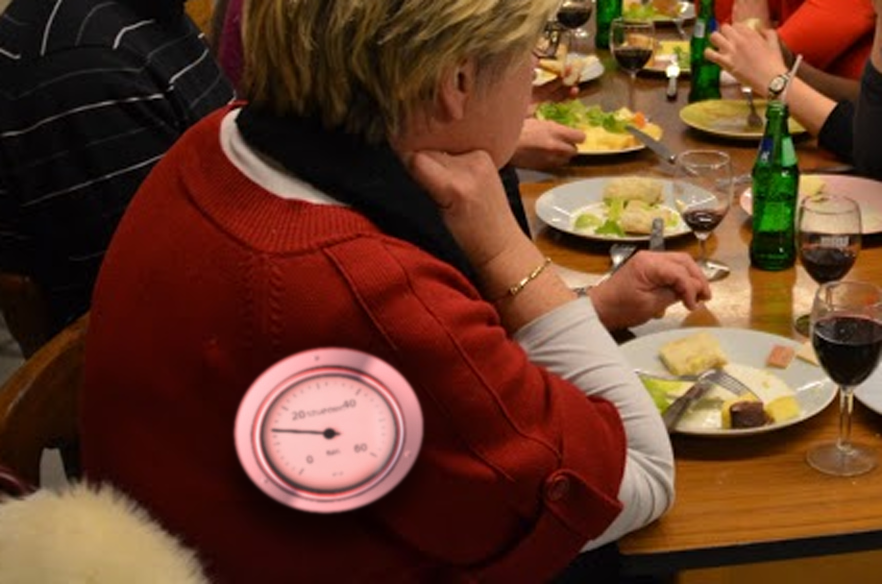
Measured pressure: 14 bar
